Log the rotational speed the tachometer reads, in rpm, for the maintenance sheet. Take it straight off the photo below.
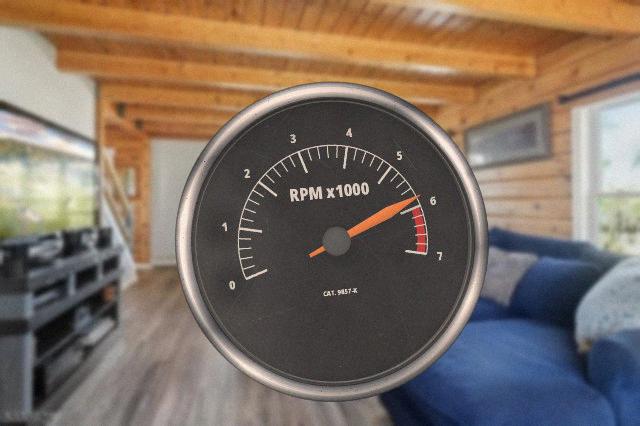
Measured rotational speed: 5800 rpm
